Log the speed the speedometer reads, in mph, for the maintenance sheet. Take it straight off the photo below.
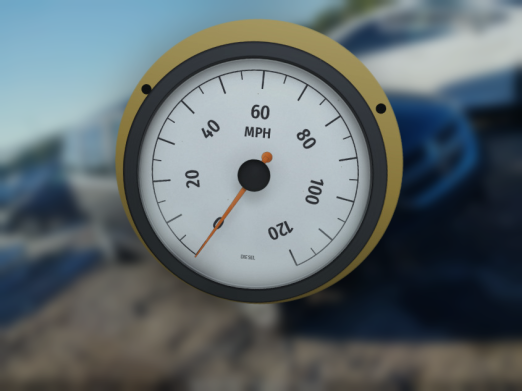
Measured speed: 0 mph
